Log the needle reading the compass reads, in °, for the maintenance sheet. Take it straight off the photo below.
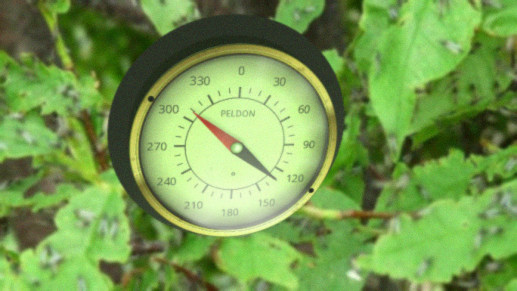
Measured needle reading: 310 °
